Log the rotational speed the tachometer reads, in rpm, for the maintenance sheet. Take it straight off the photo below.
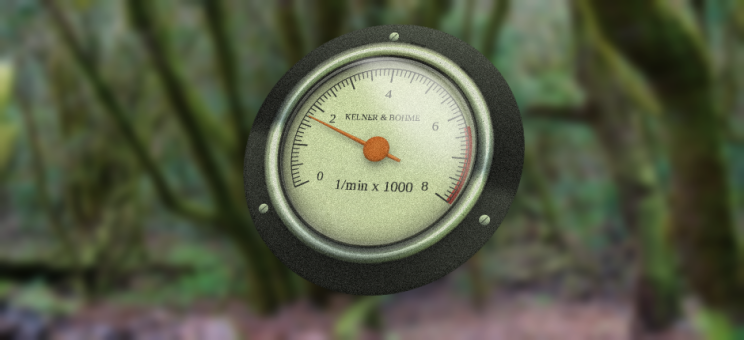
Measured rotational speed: 1700 rpm
